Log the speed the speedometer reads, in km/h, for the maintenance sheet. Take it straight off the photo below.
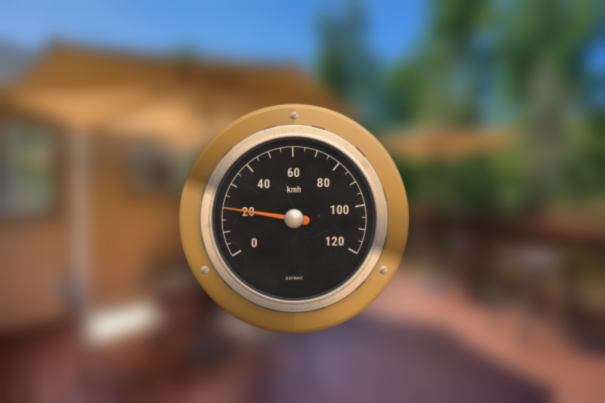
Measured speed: 20 km/h
